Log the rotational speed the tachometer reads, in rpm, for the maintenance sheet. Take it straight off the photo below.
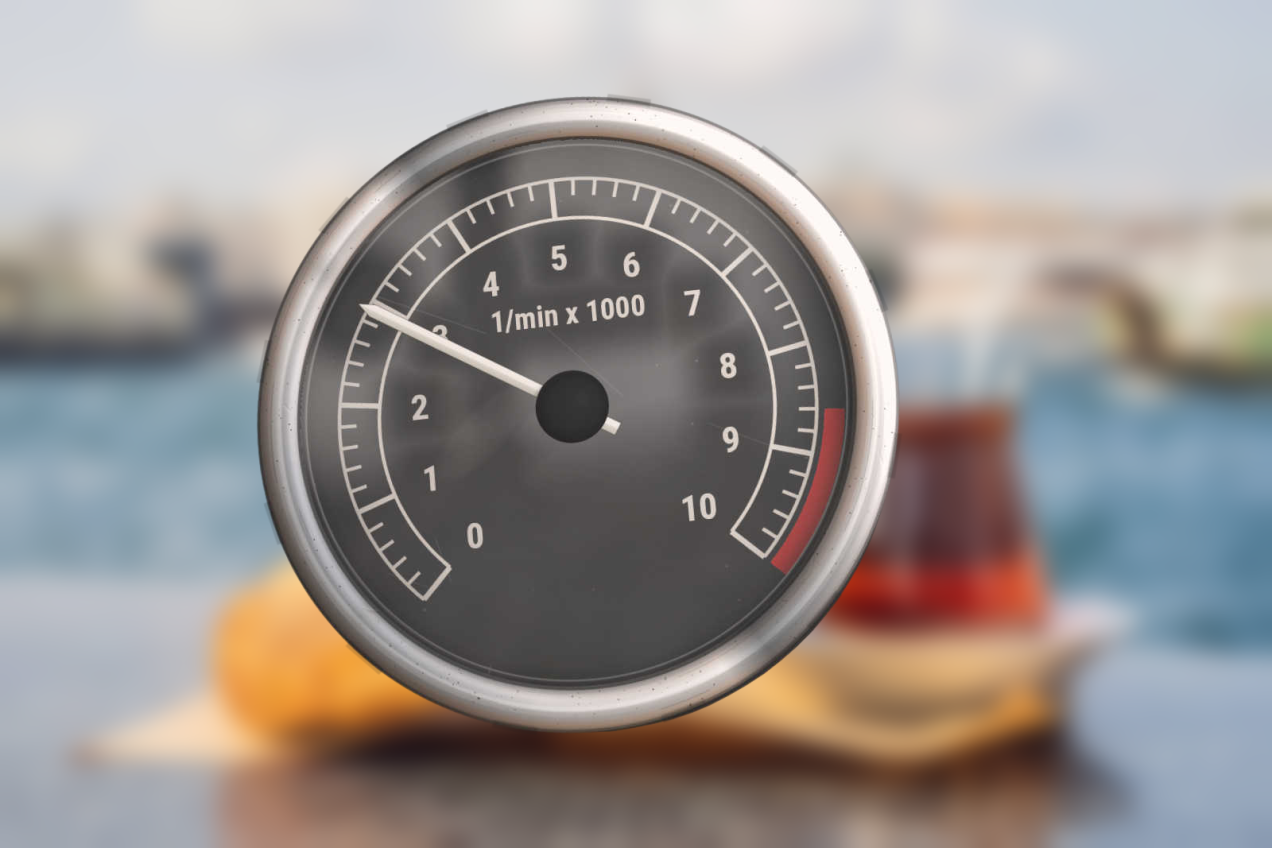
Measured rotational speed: 2900 rpm
